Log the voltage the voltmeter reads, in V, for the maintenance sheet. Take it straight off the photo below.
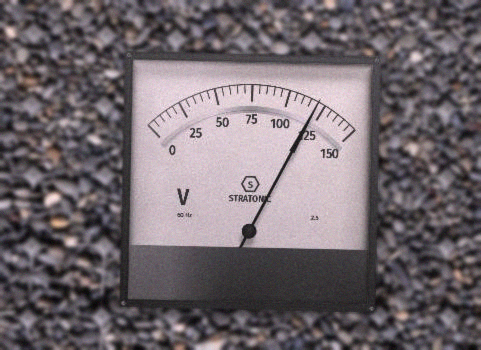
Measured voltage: 120 V
